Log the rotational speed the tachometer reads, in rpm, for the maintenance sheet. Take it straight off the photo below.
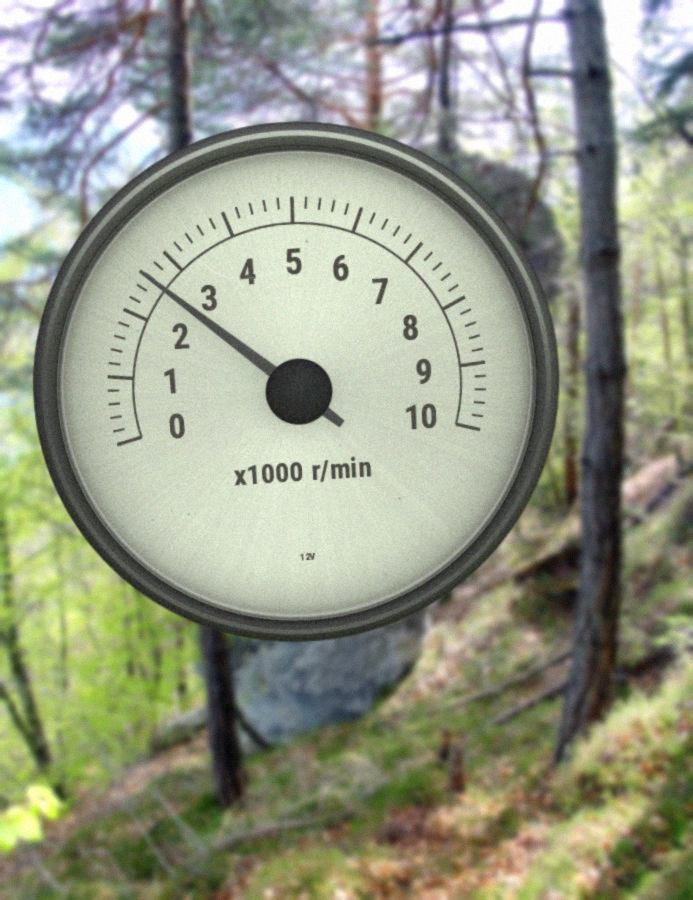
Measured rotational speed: 2600 rpm
